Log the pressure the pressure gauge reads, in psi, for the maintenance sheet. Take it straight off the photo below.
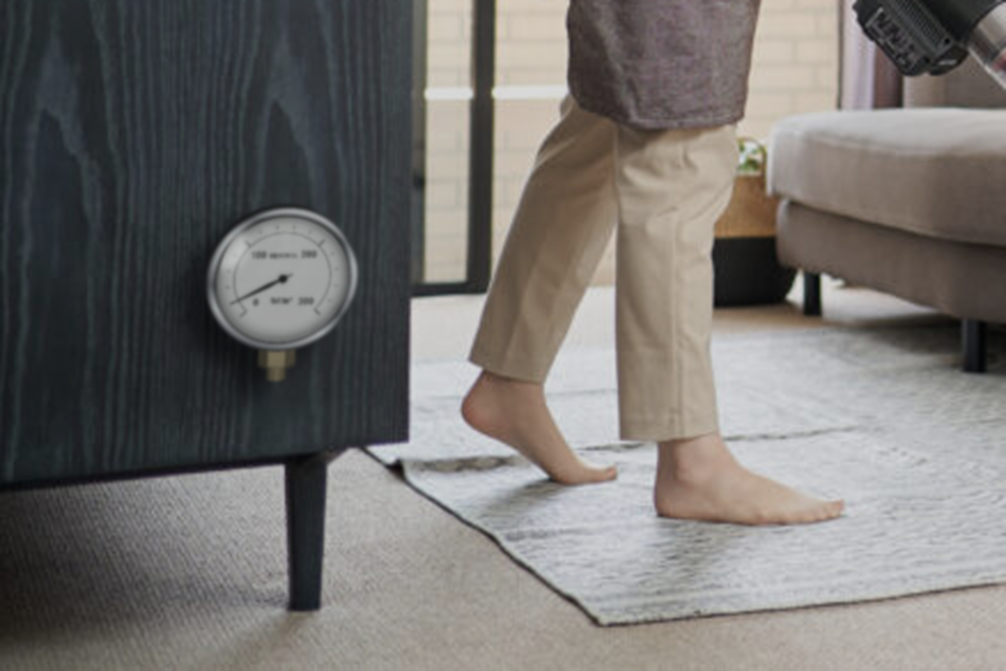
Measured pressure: 20 psi
